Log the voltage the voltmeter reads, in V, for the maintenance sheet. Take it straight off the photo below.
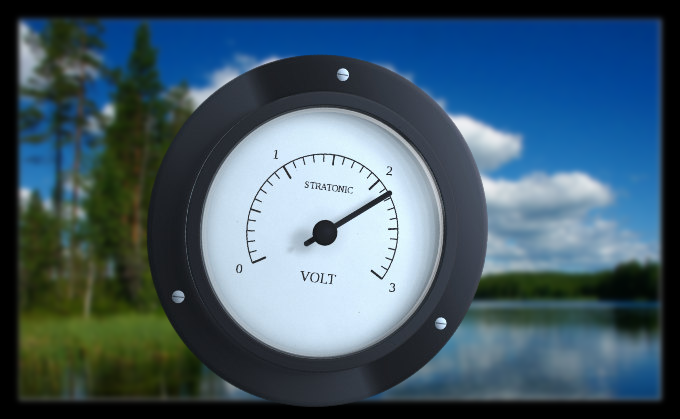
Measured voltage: 2.15 V
